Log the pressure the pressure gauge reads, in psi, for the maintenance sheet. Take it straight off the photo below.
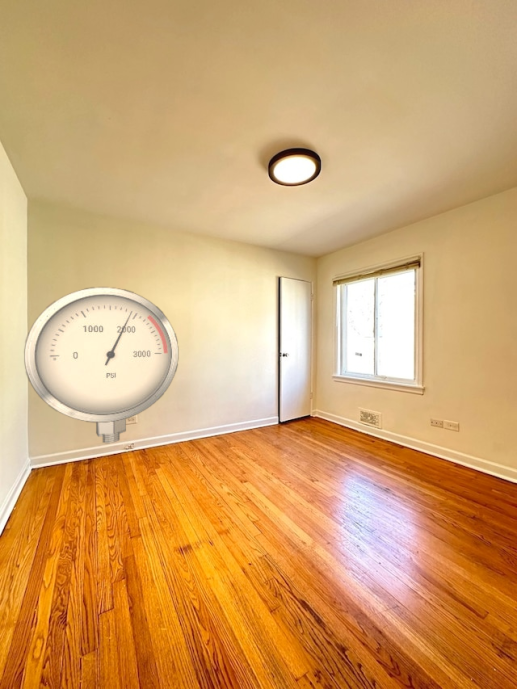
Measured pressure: 1900 psi
